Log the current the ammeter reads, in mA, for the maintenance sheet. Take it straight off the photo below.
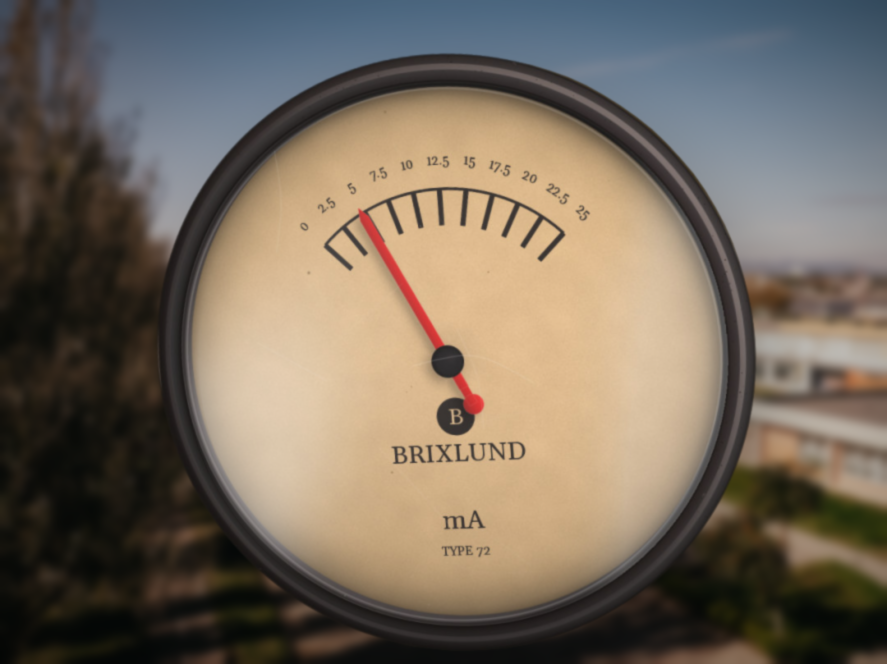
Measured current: 5 mA
